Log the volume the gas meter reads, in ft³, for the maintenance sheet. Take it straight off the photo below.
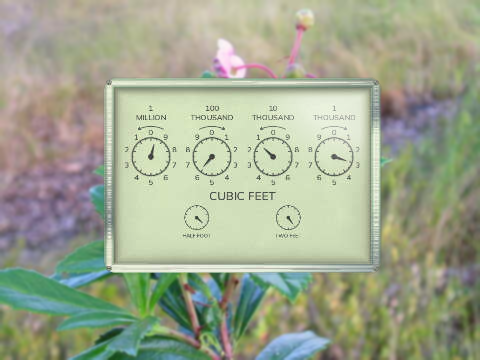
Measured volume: 961300 ft³
